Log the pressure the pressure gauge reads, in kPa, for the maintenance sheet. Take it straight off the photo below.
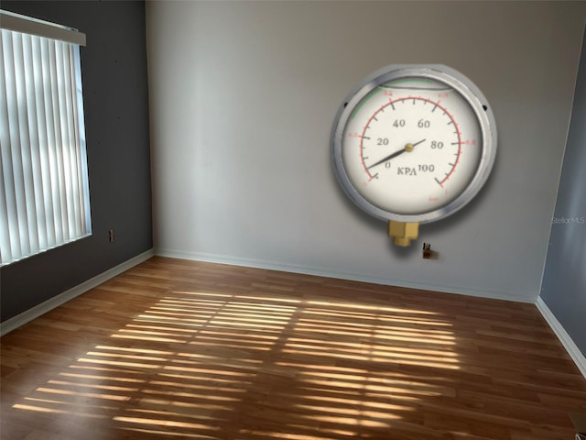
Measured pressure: 5 kPa
